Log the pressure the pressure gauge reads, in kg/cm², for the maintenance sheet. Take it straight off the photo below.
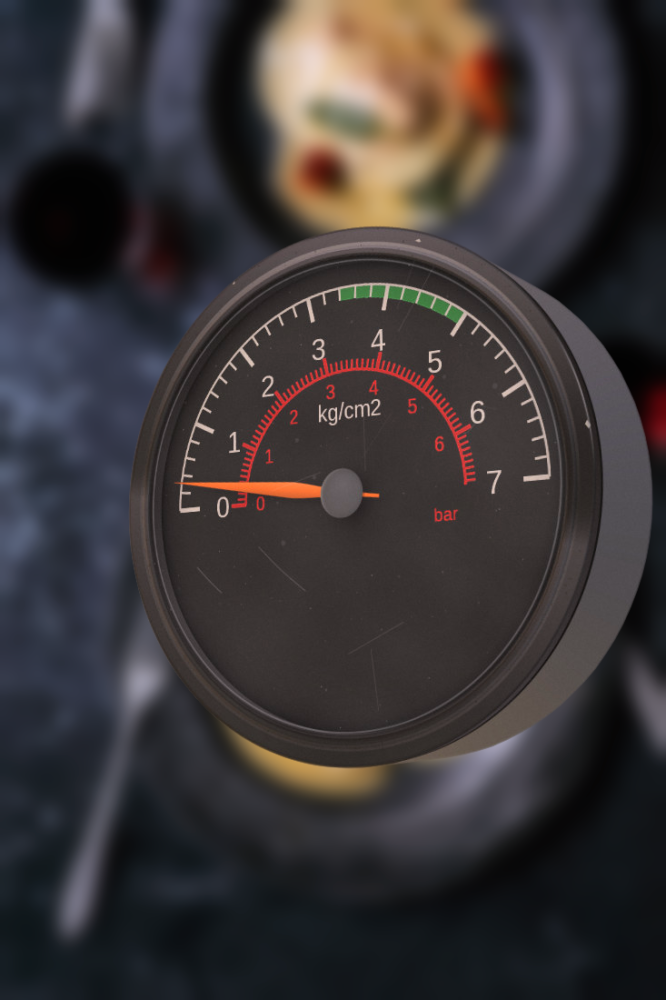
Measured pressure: 0.3 kg/cm²
